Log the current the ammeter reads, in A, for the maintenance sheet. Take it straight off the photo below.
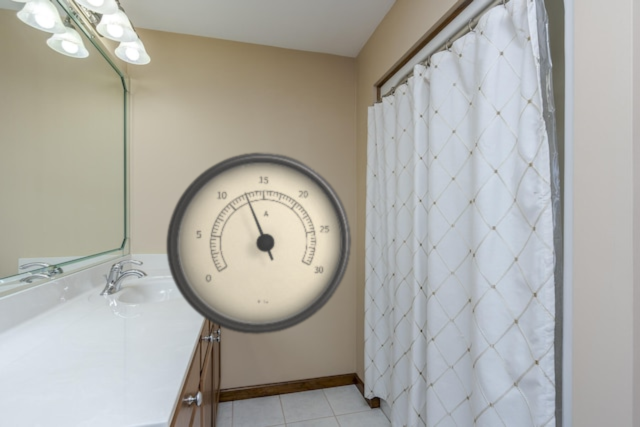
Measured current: 12.5 A
